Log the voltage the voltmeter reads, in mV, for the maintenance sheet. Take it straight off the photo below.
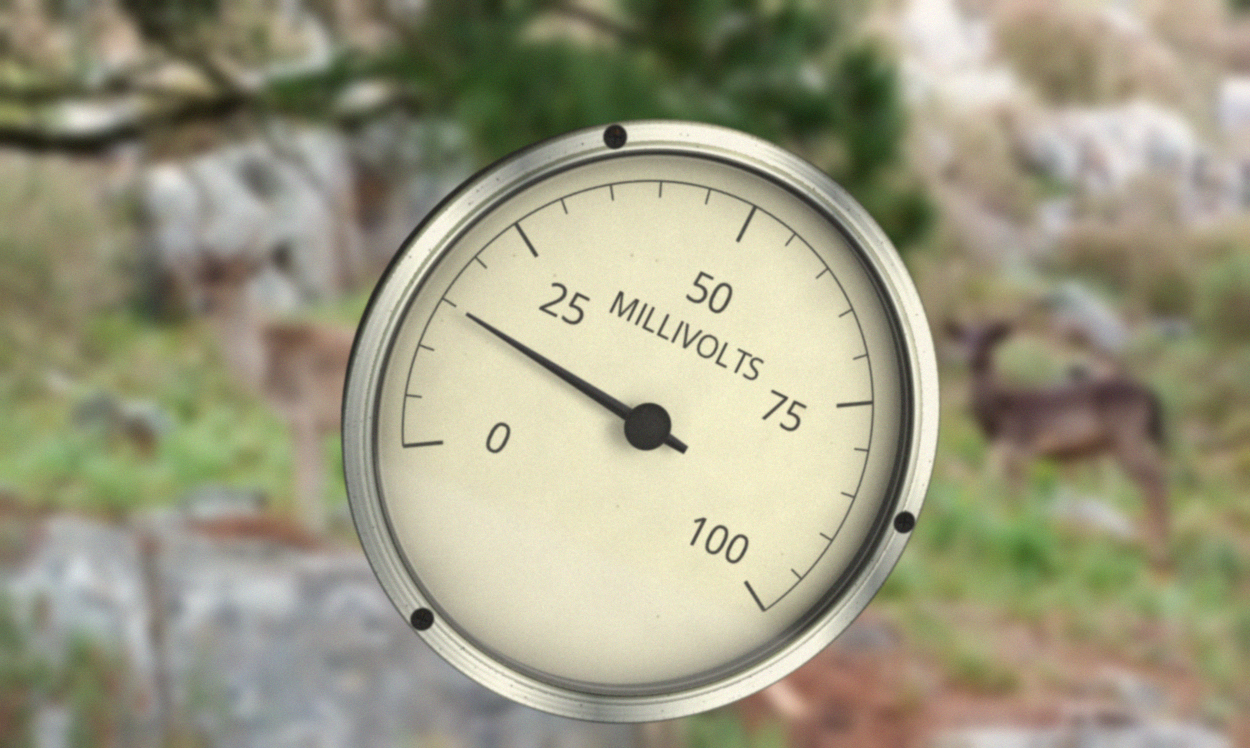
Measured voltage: 15 mV
